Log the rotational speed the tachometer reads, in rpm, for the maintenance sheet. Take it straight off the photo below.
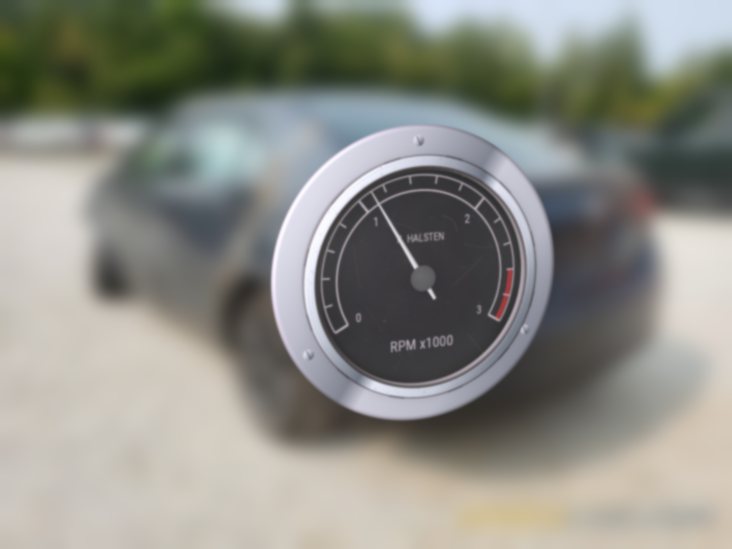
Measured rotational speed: 1100 rpm
